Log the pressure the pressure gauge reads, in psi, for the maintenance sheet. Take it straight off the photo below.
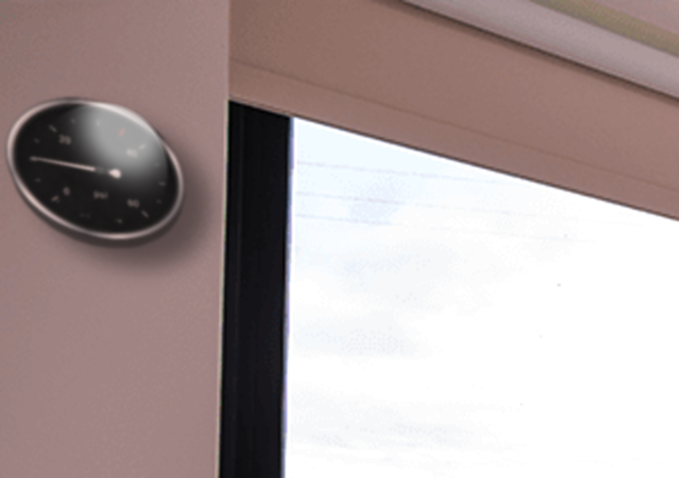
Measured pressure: 10 psi
